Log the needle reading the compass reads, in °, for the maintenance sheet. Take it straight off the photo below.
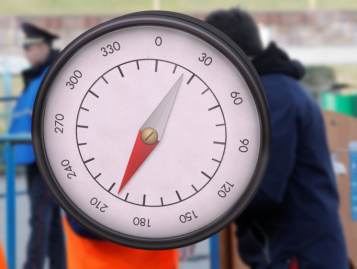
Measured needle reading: 202.5 °
